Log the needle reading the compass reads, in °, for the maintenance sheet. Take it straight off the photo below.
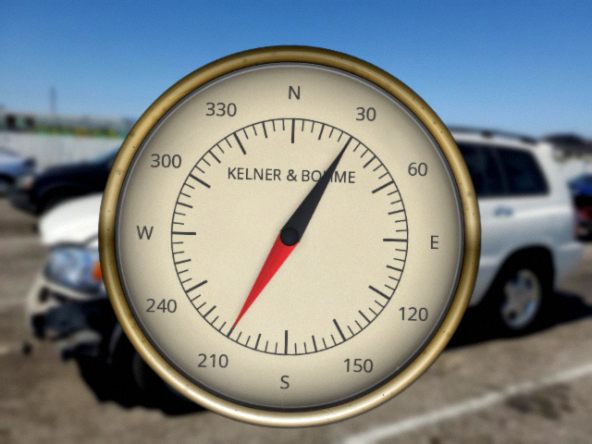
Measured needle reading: 210 °
